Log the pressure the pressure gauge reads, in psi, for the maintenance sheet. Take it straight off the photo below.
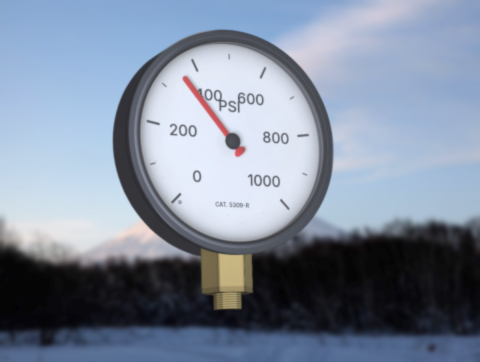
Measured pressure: 350 psi
